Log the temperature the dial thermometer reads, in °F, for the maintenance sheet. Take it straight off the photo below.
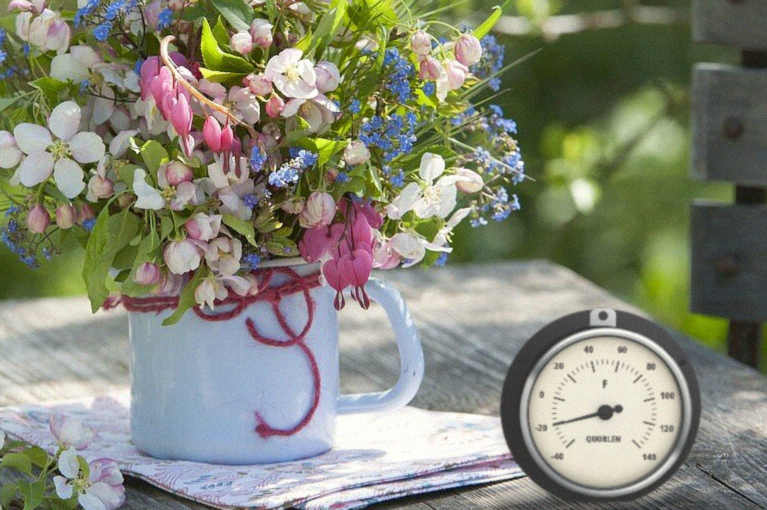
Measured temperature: -20 °F
